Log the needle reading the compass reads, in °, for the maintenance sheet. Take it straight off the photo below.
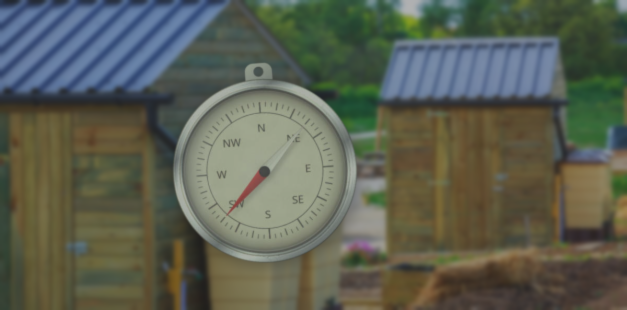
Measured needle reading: 225 °
